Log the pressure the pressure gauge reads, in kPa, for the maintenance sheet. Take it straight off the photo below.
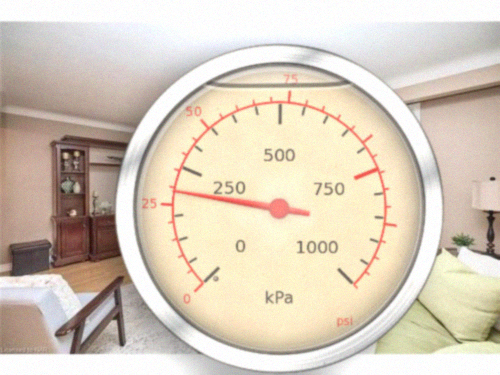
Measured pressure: 200 kPa
